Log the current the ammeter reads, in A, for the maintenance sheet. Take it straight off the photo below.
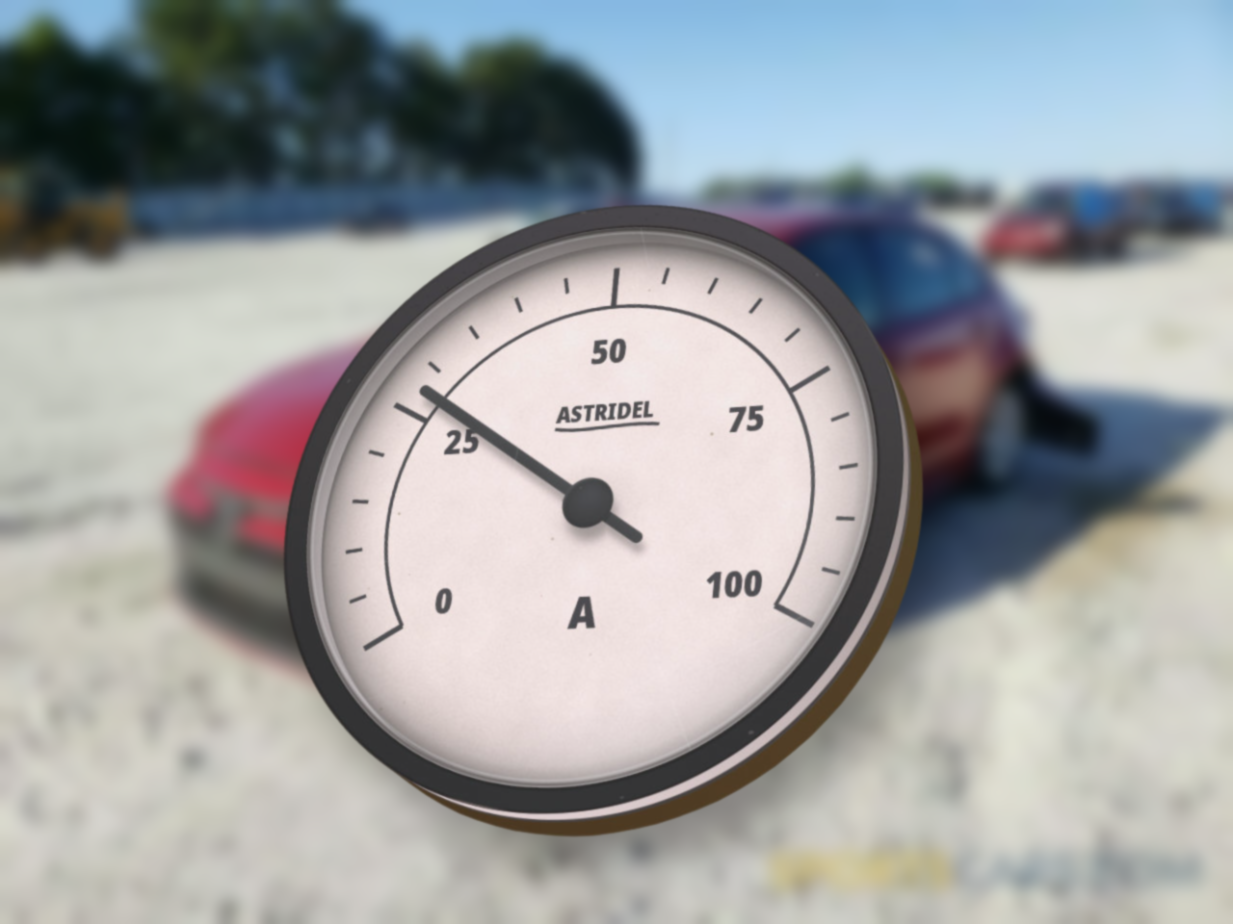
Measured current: 27.5 A
